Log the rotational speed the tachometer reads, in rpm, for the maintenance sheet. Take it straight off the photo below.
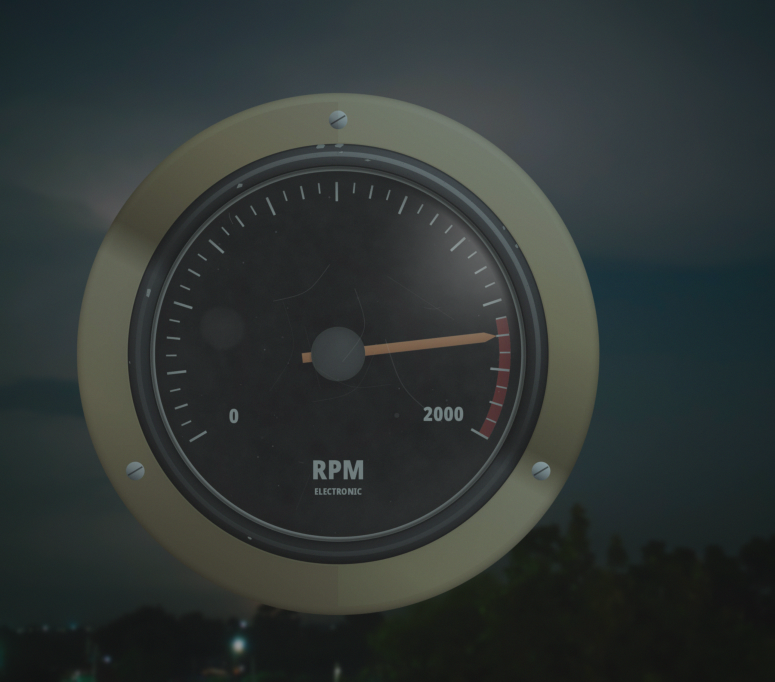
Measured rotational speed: 1700 rpm
